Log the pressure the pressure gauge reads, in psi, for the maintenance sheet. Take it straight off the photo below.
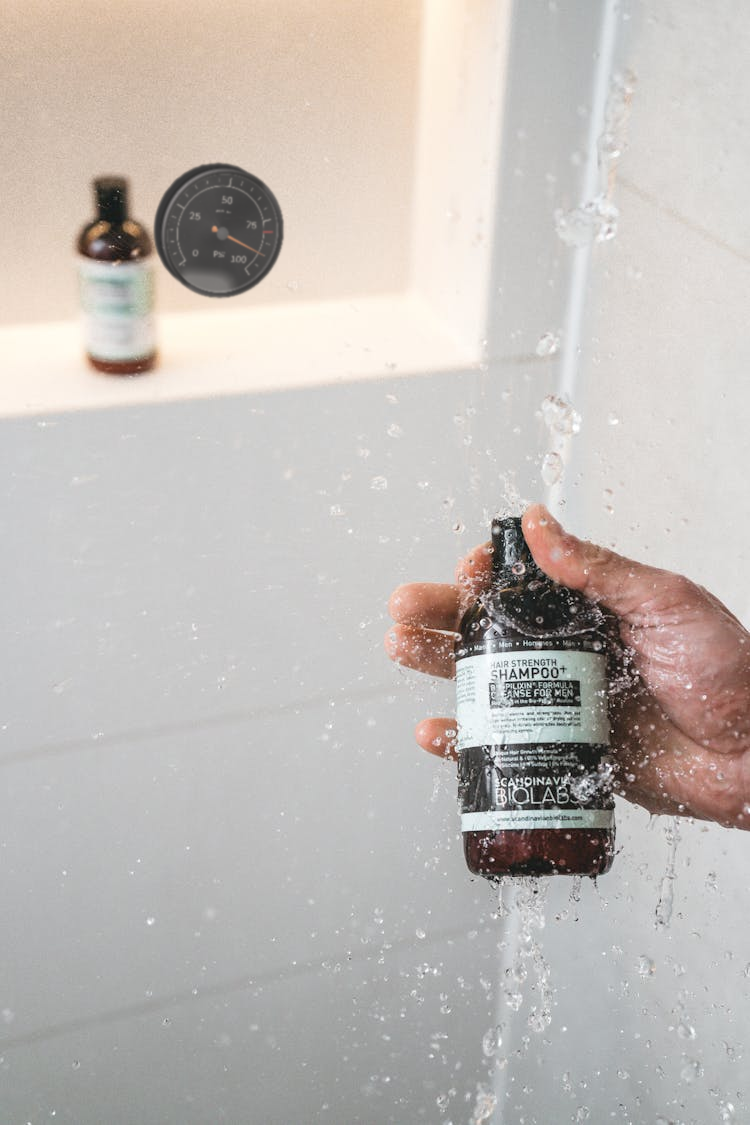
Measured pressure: 90 psi
